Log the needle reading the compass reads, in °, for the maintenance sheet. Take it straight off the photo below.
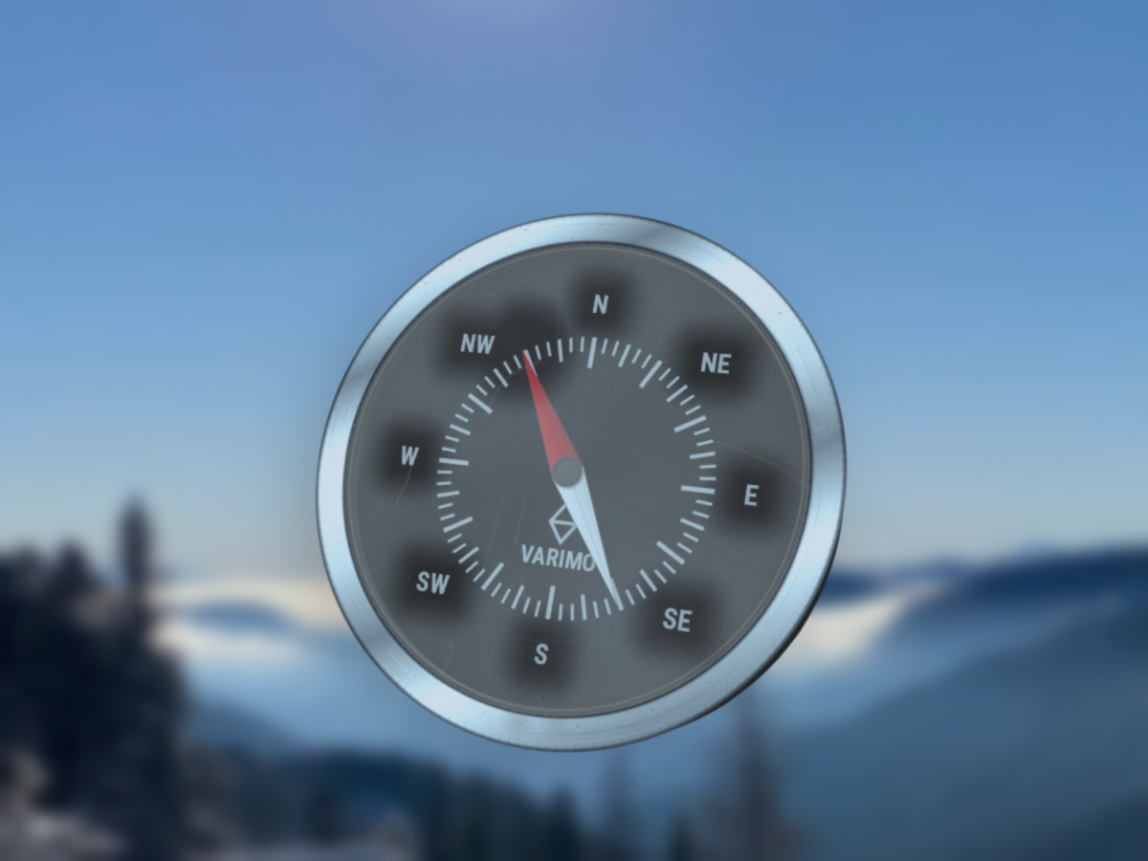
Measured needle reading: 330 °
